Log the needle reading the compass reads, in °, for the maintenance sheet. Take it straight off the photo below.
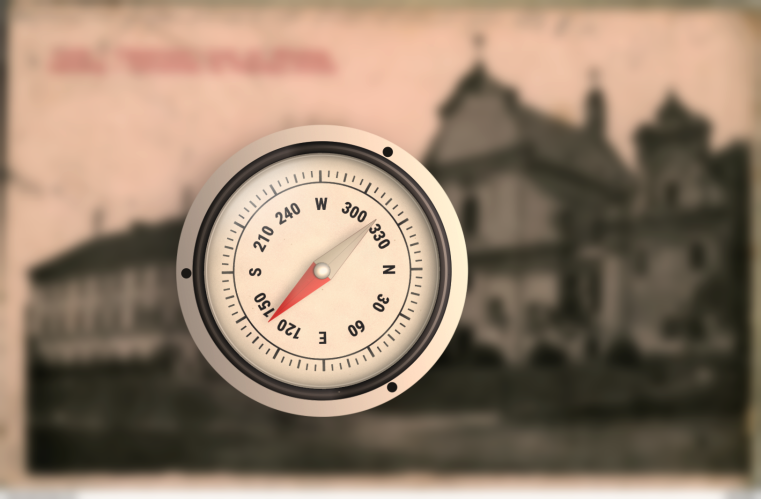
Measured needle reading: 137.5 °
